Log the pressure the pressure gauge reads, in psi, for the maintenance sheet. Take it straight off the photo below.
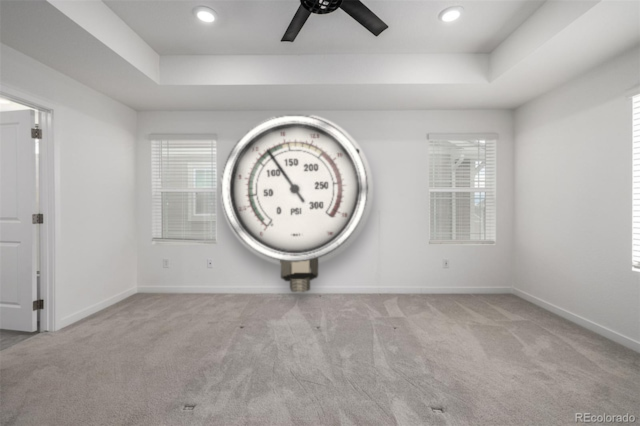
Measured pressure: 120 psi
